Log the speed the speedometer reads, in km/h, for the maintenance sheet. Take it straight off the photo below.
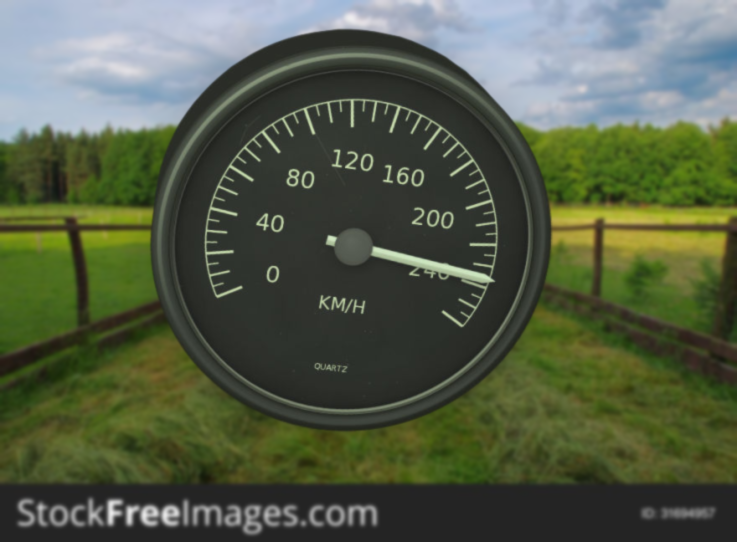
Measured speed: 235 km/h
